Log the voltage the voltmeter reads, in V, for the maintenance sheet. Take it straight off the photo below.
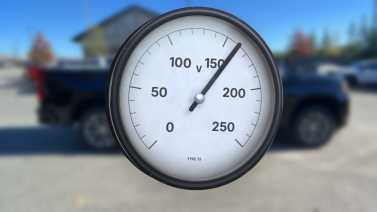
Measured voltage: 160 V
